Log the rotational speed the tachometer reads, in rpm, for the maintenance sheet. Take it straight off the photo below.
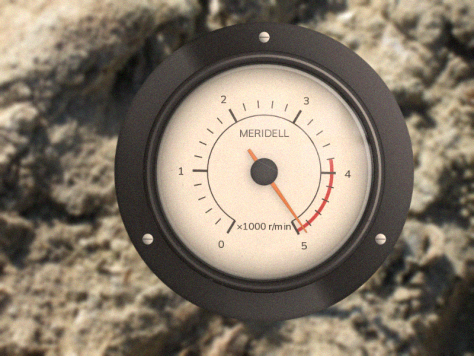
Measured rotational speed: 4900 rpm
